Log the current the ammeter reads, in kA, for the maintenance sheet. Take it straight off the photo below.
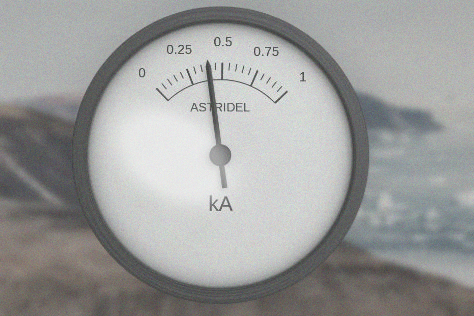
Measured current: 0.4 kA
